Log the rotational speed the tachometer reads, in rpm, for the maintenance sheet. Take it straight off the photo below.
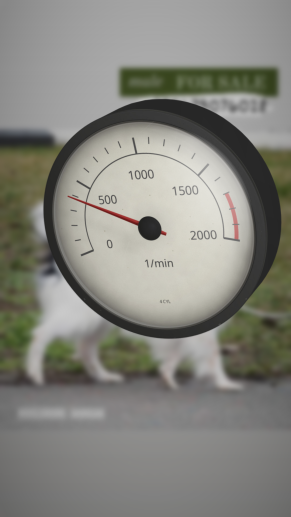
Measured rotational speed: 400 rpm
